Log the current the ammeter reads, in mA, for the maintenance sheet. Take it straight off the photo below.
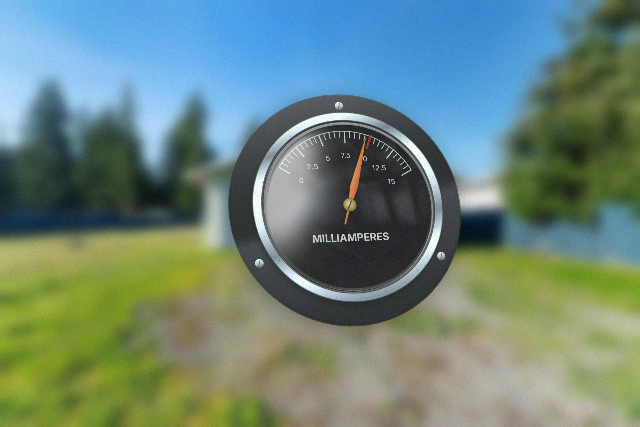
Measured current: 9.5 mA
